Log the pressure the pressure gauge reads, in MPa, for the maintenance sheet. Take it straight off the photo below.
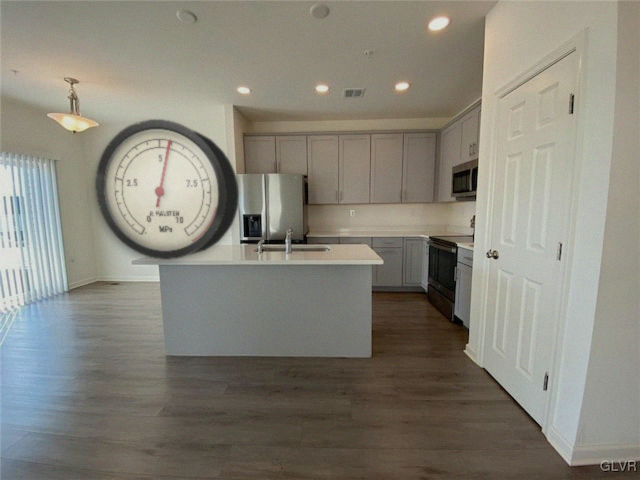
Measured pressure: 5.5 MPa
